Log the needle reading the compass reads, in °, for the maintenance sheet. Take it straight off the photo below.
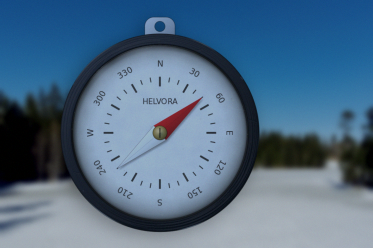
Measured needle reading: 50 °
